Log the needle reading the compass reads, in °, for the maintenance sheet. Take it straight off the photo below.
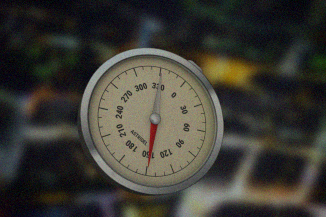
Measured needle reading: 150 °
